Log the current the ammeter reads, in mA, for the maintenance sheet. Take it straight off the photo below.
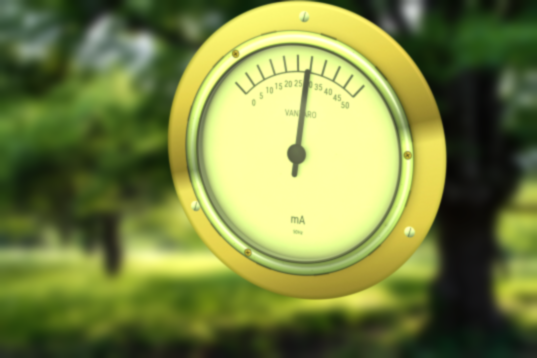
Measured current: 30 mA
